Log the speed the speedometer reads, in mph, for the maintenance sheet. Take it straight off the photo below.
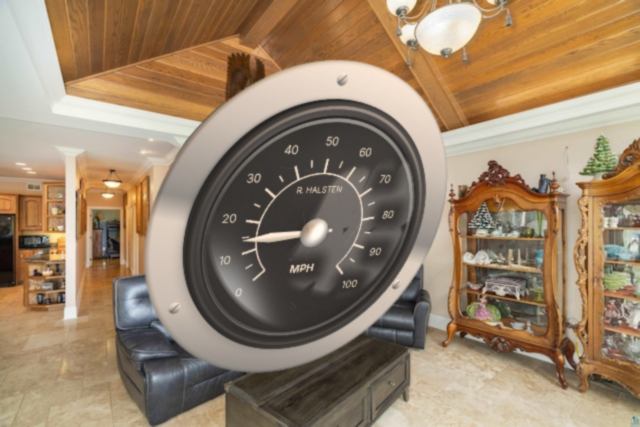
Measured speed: 15 mph
